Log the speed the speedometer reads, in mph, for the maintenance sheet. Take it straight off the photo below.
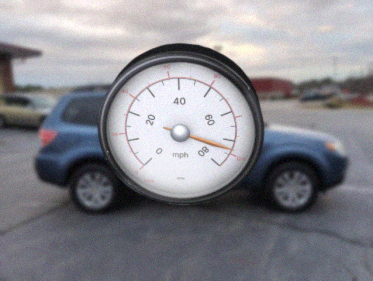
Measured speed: 72.5 mph
